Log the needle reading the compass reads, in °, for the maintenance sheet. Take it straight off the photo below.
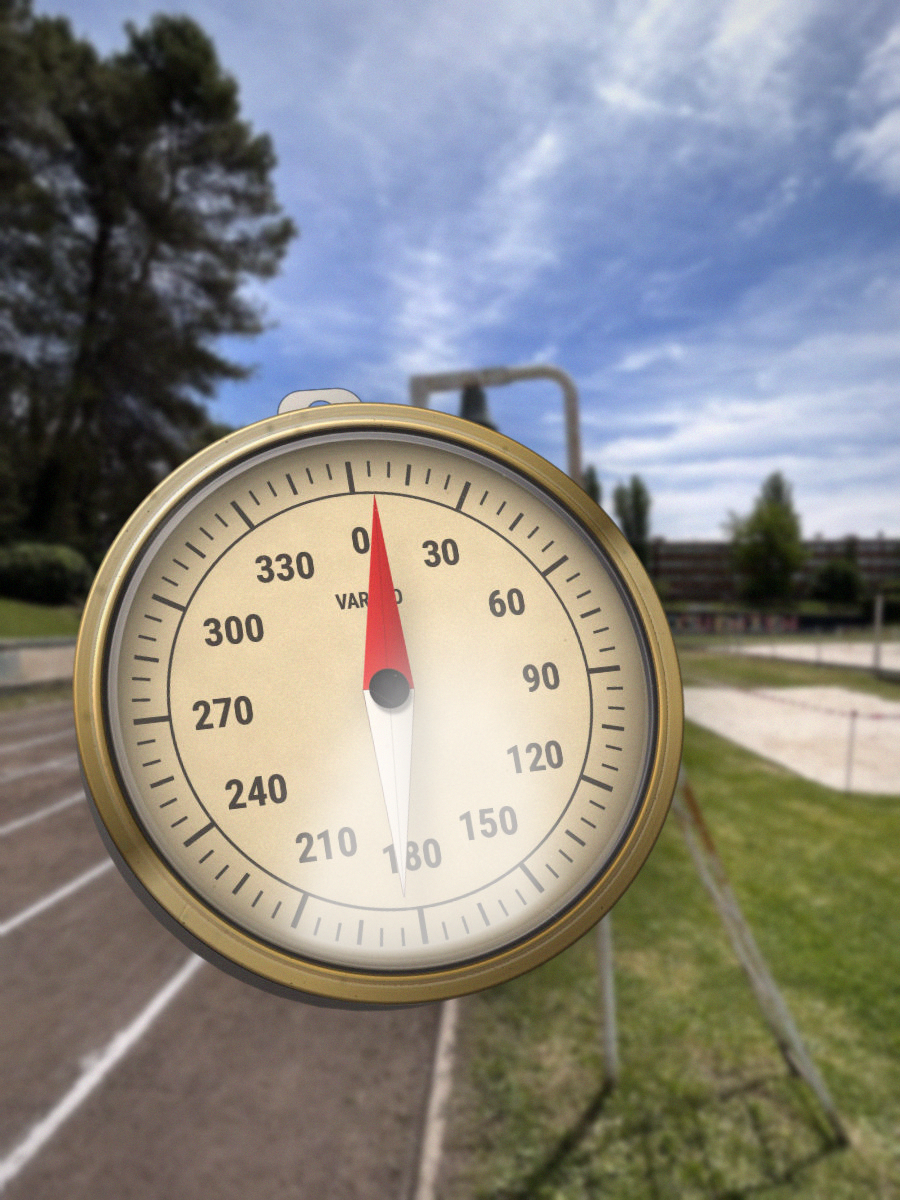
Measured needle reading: 5 °
